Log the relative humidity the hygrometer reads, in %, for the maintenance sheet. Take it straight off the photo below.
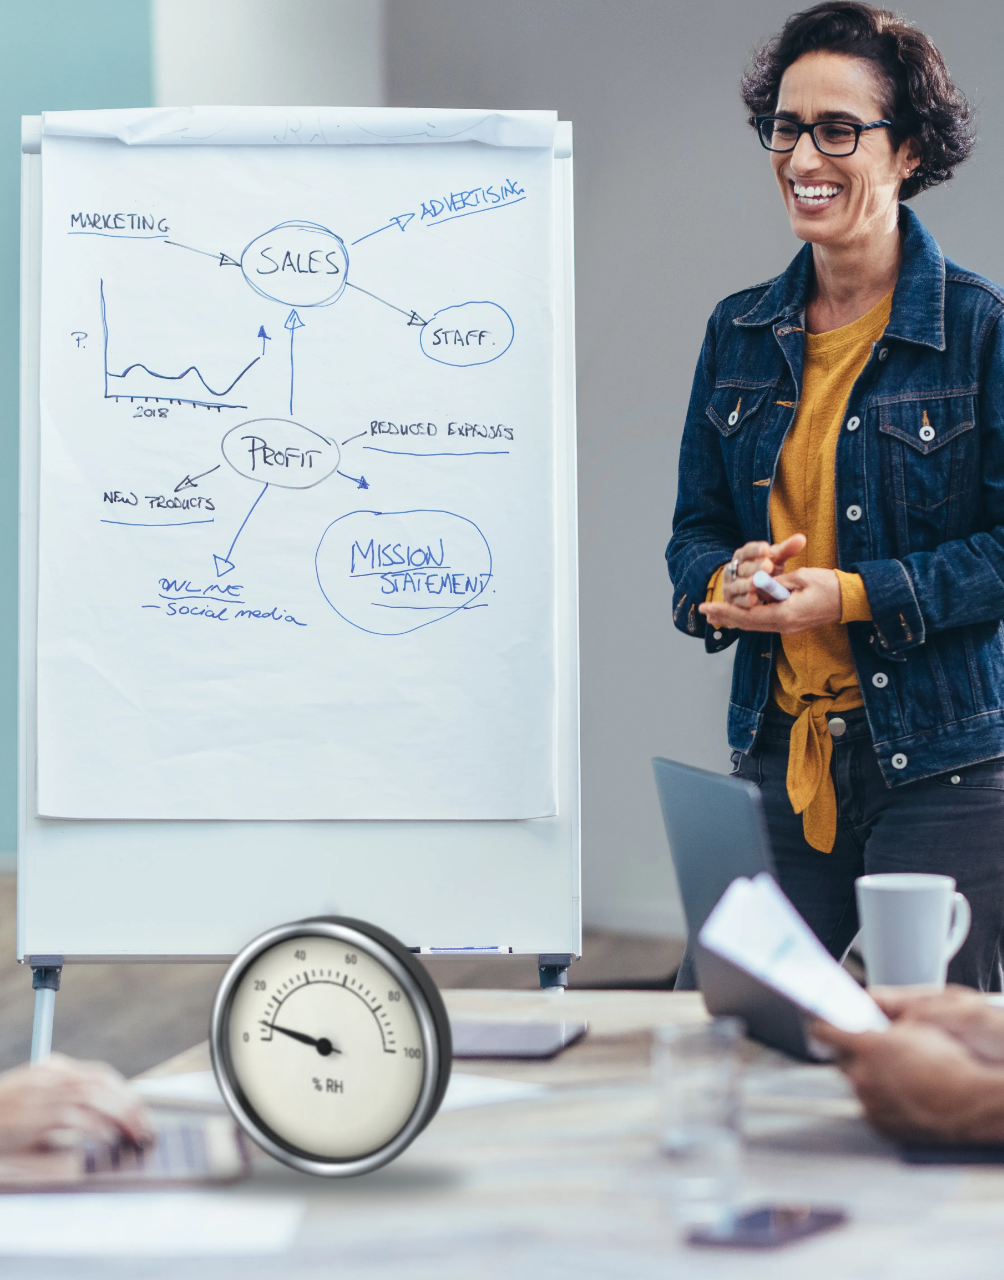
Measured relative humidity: 8 %
